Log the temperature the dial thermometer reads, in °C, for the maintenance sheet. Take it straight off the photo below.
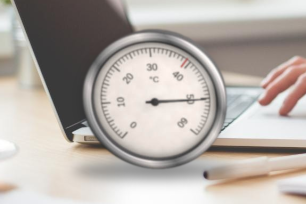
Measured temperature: 50 °C
